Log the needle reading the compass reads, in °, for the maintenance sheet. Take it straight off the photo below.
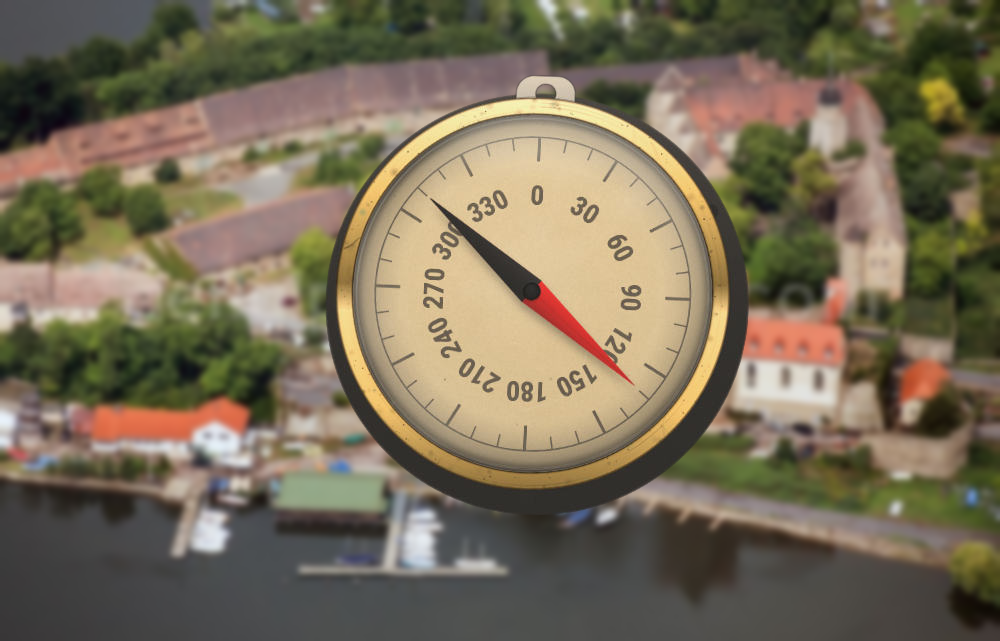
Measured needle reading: 130 °
